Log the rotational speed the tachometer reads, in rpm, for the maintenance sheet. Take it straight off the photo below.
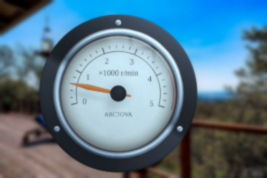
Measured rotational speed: 600 rpm
